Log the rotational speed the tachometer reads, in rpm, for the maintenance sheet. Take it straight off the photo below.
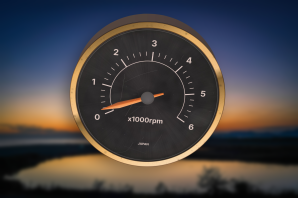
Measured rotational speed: 200 rpm
